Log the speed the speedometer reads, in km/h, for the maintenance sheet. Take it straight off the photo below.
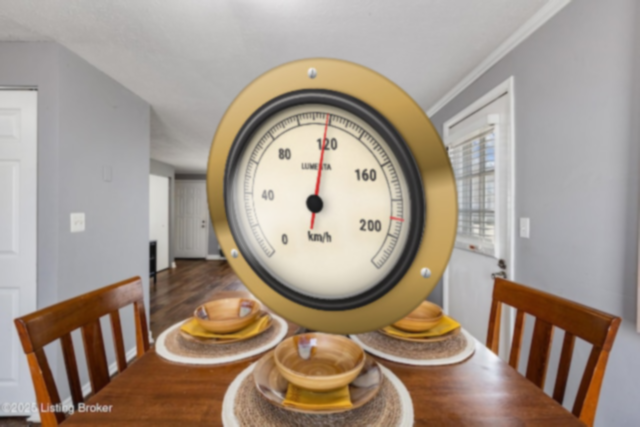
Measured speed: 120 km/h
